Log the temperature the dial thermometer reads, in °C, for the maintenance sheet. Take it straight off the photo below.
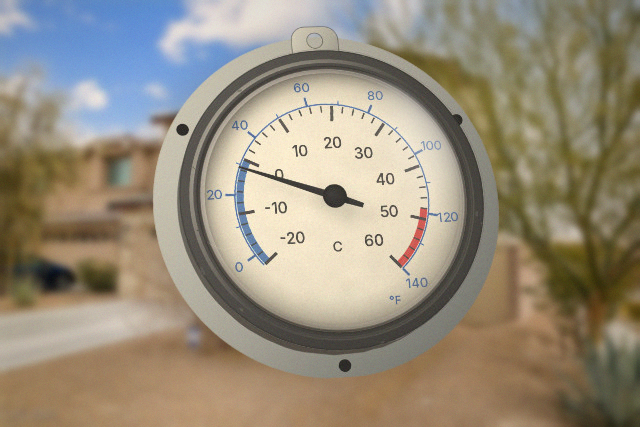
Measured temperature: -2 °C
